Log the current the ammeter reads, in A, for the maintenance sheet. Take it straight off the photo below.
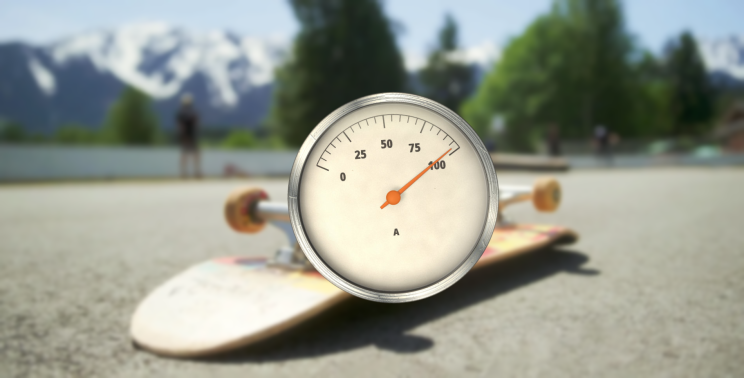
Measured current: 97.5 A
